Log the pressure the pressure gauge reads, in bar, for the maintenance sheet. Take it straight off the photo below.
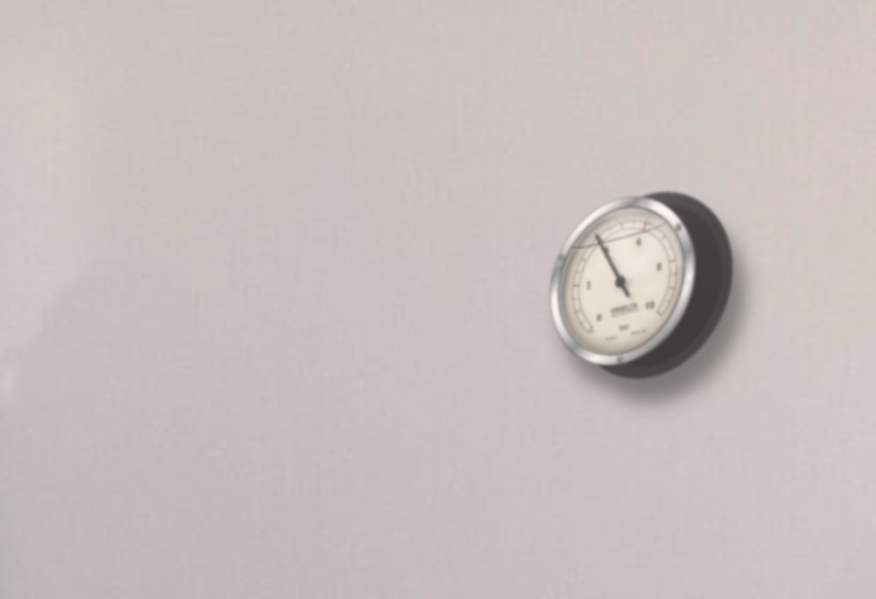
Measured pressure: 4 bar
